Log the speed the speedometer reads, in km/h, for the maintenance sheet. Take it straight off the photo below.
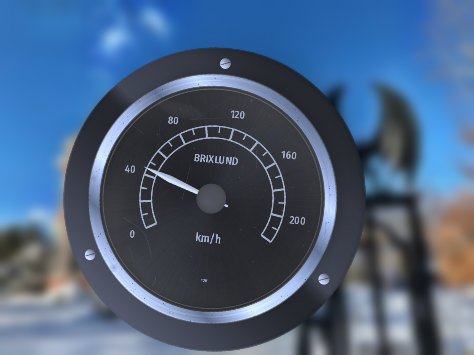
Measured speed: 45 km/h
